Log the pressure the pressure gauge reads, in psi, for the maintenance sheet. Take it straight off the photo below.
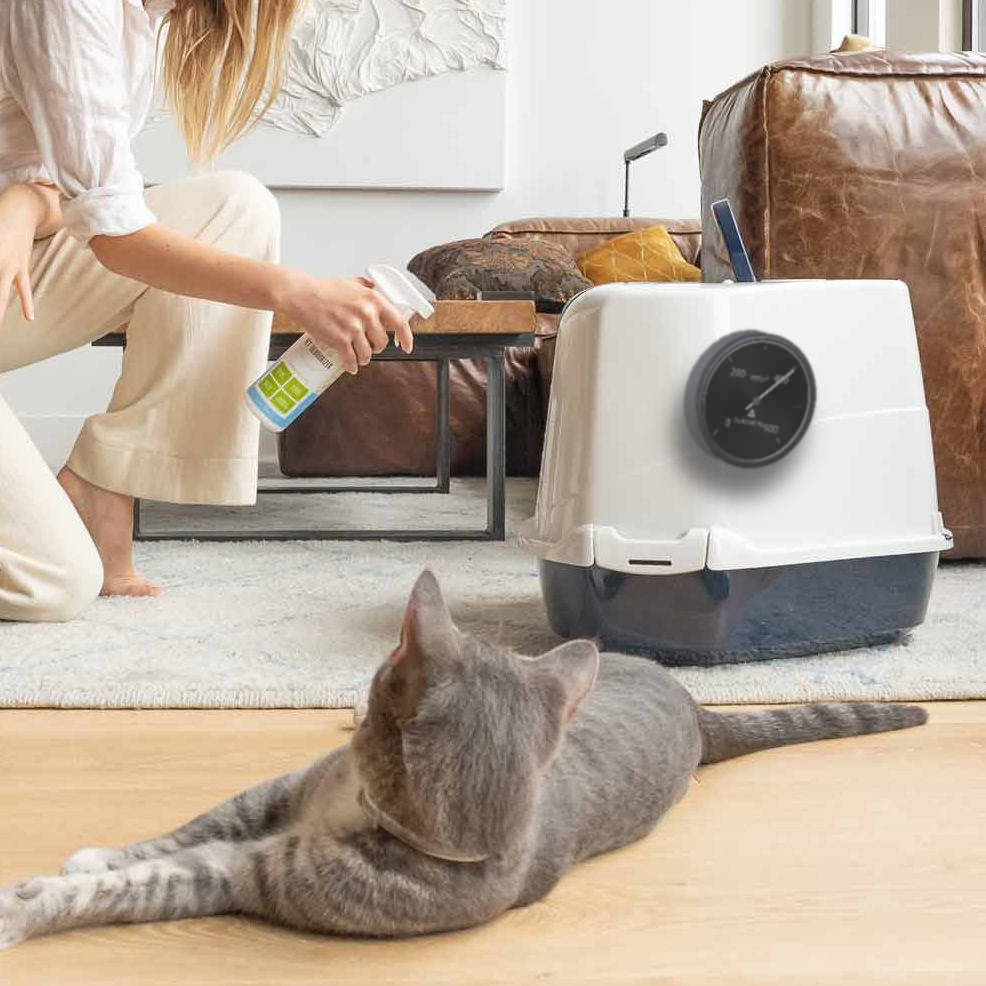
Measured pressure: 400 psi
